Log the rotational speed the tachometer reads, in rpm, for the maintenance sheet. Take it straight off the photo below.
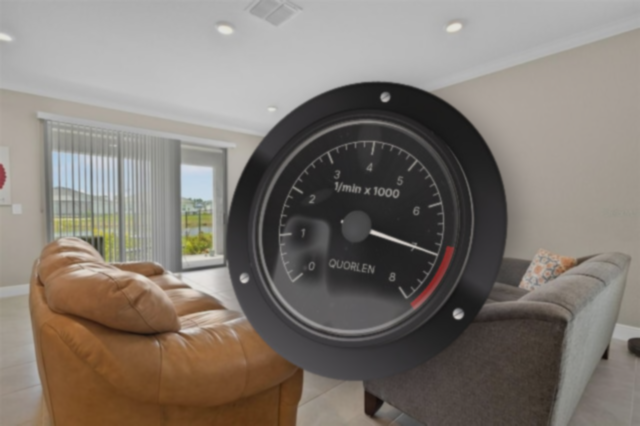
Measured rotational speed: 7000 rpm
